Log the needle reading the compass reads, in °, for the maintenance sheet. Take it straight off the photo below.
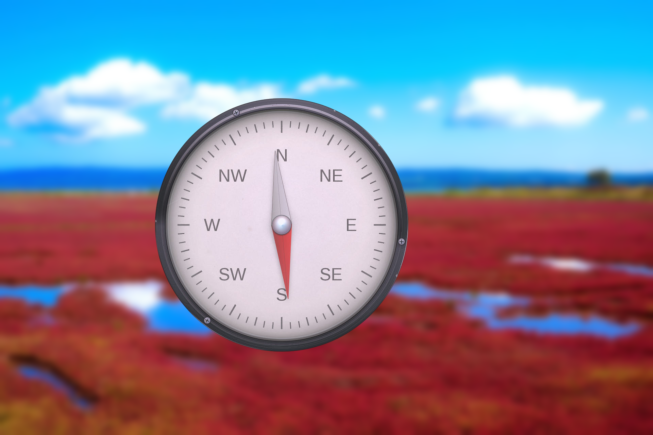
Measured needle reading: 175 °
